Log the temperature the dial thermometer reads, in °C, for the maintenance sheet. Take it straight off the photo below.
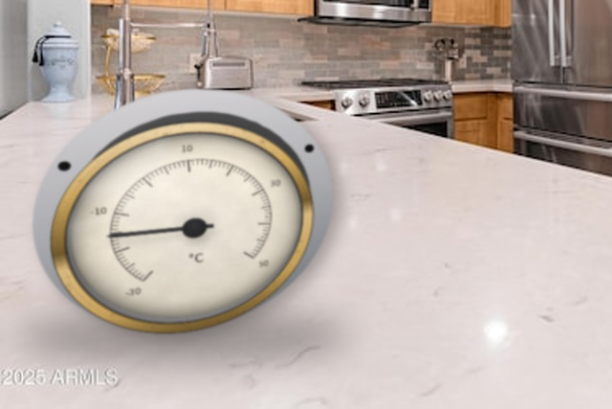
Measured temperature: -15 °C
